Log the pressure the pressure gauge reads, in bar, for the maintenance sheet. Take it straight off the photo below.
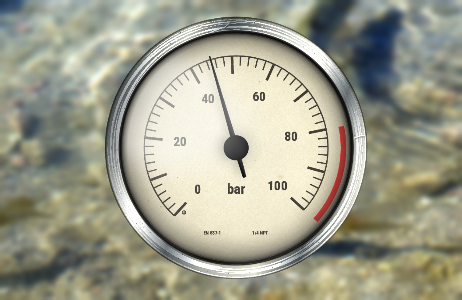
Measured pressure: 45 bar
